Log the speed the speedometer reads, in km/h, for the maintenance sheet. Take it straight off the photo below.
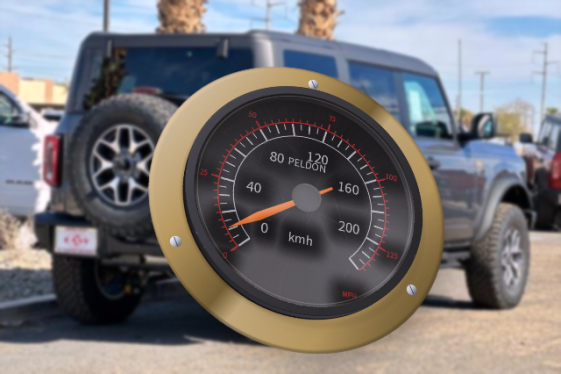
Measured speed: 10 km/h
